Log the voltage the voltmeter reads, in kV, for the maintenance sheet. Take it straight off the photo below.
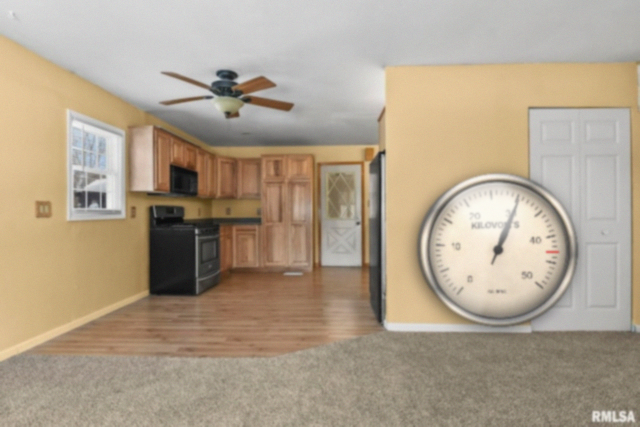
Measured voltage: 30 kV
